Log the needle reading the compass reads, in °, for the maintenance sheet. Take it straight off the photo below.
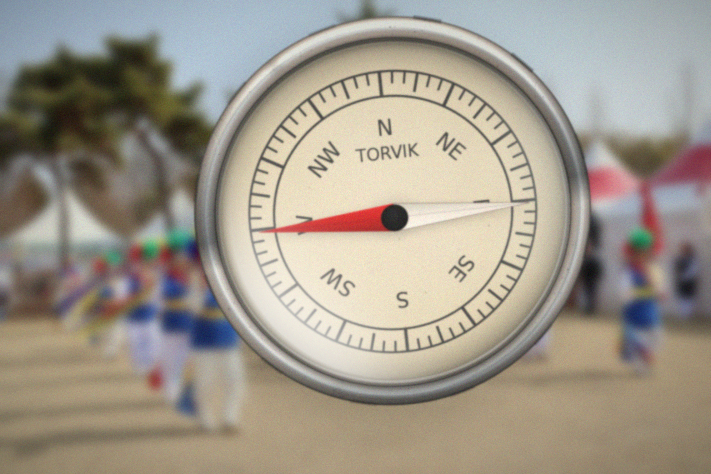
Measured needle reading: 270 °
